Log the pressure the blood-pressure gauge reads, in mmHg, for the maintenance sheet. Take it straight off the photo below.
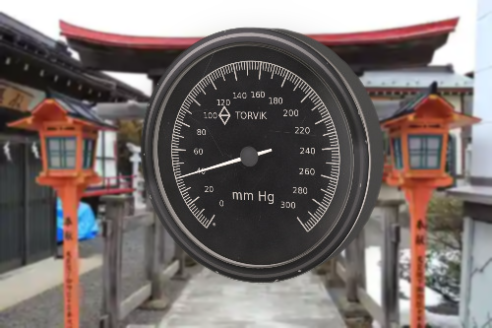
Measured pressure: 40 mmHg
